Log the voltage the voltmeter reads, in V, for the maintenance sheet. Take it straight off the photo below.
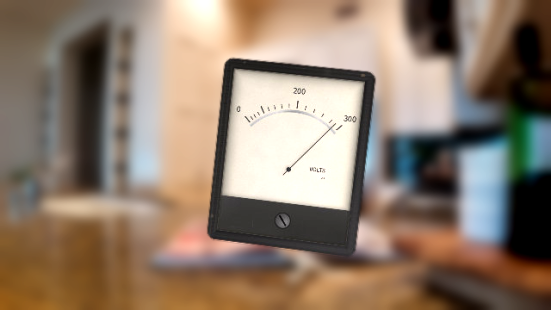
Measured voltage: 290 V
